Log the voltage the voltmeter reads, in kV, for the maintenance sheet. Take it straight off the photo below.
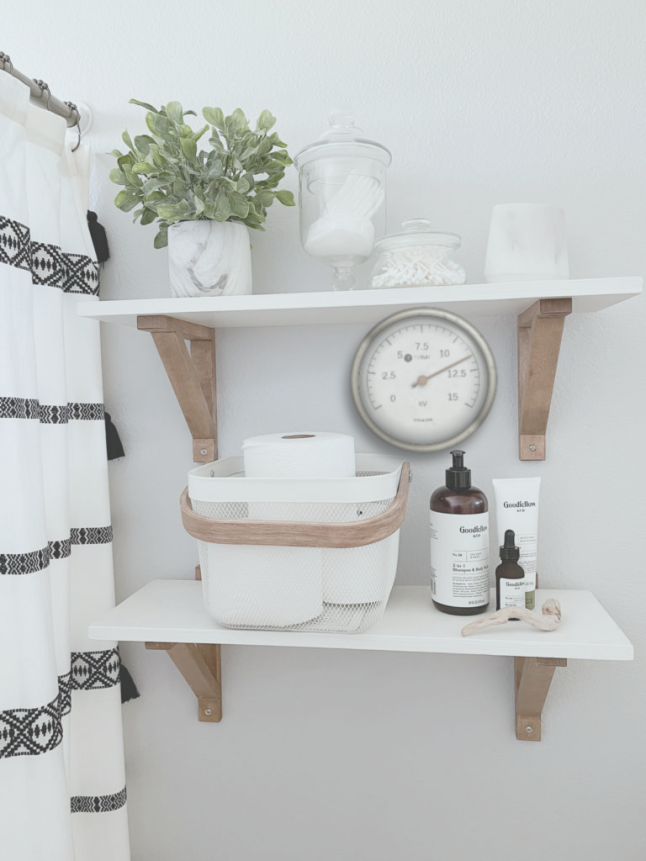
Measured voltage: 11.5 kV
